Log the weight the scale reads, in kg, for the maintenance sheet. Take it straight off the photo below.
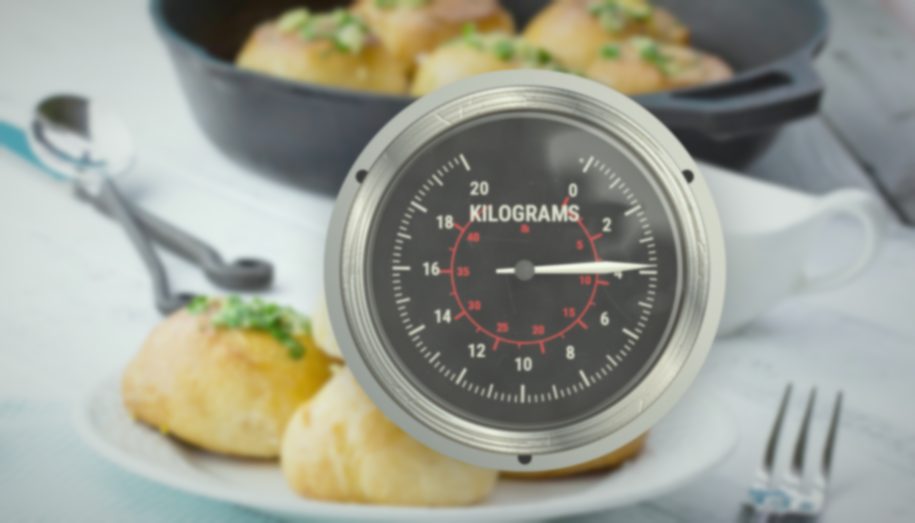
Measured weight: 3.8 kg
